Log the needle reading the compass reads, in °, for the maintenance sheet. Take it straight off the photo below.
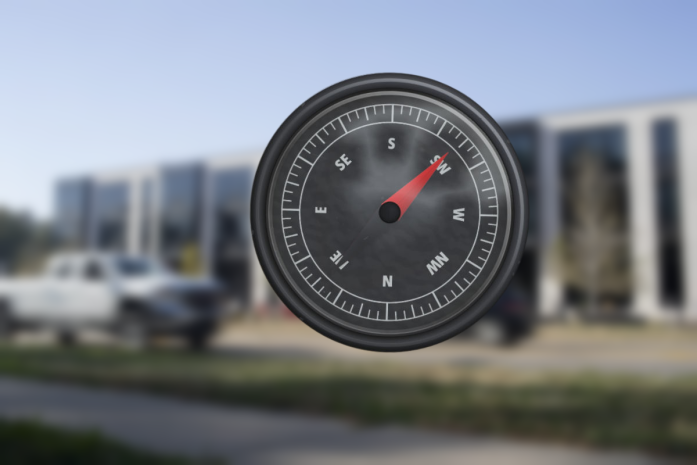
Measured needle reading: 222.5 °
